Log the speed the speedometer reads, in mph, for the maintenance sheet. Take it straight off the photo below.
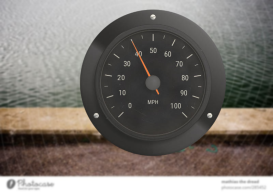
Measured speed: 40 mph
